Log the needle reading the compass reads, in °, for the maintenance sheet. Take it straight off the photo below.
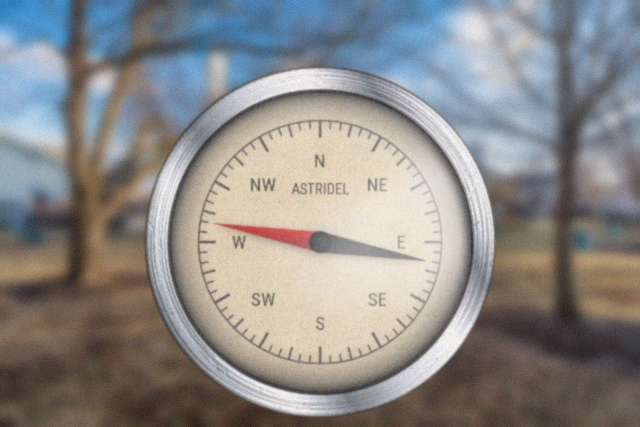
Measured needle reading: 280 °
